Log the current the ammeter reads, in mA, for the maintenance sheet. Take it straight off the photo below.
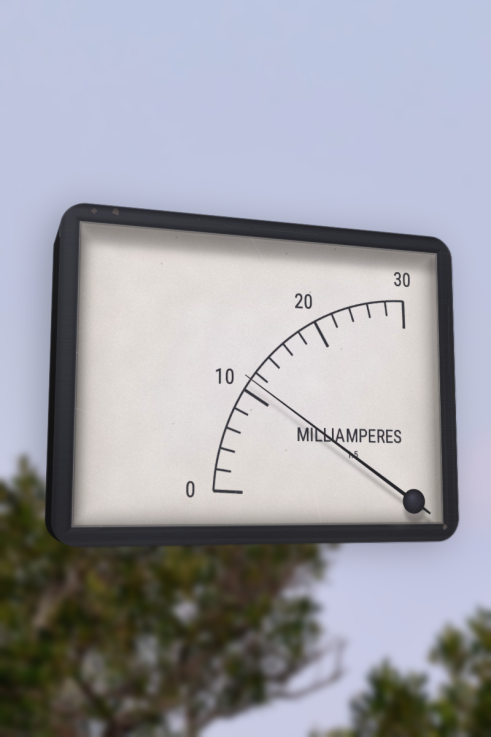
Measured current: 11 mA
